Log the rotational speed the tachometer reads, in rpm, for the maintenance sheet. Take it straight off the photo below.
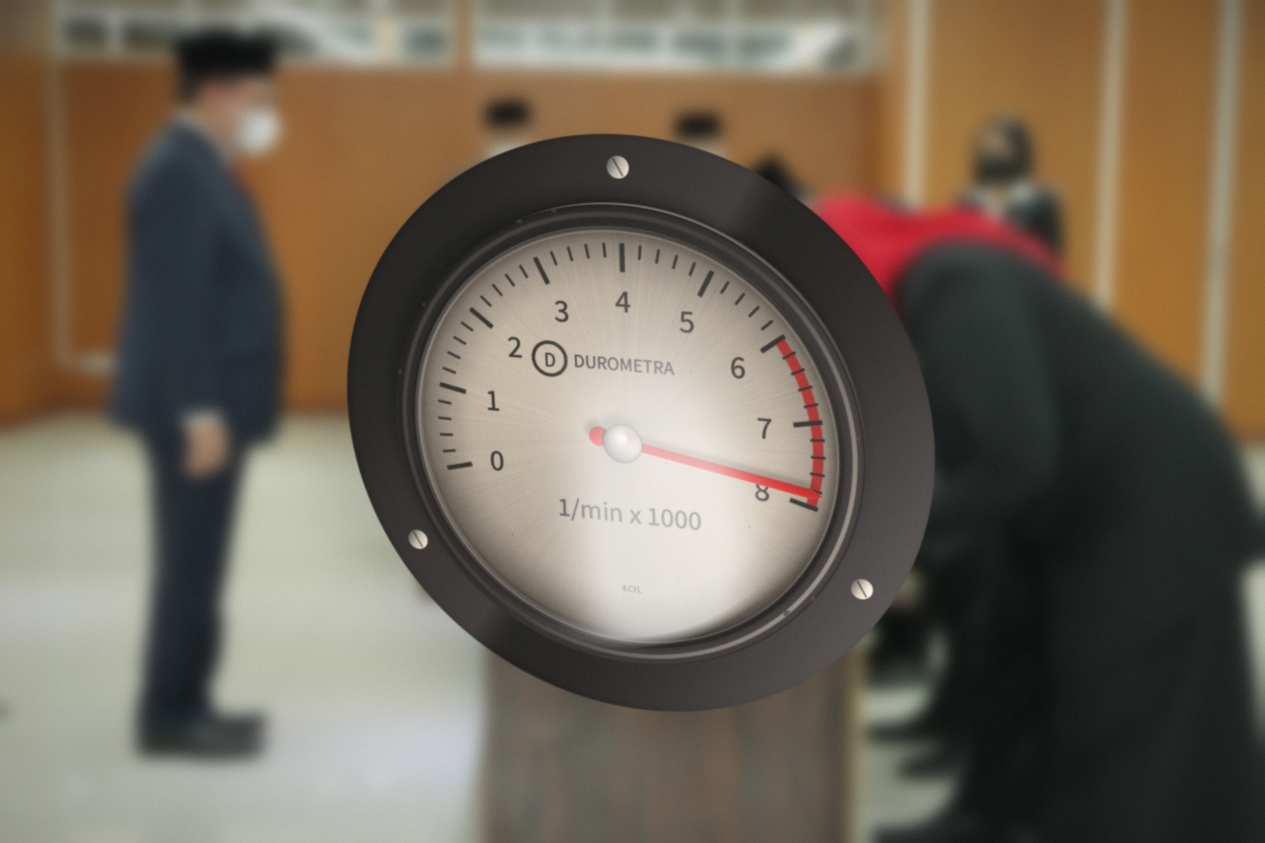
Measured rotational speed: 7800 rpm
